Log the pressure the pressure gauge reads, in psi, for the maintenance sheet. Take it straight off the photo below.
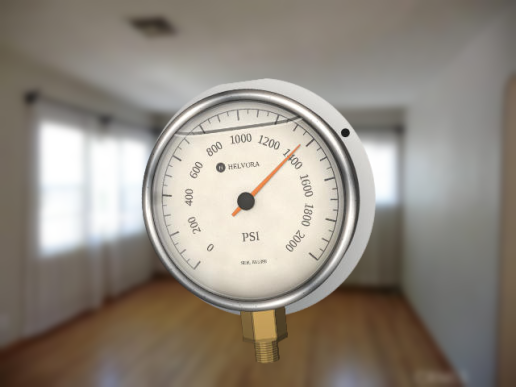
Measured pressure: 1375 psi
